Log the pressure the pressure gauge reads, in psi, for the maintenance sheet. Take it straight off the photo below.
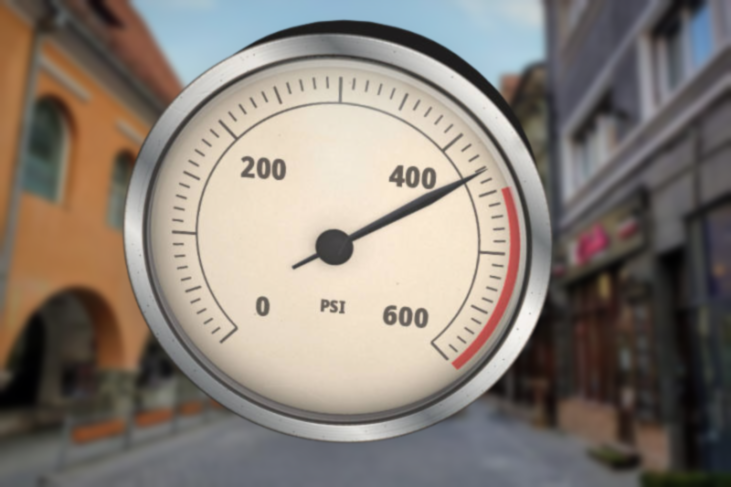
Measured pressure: 430 psi
